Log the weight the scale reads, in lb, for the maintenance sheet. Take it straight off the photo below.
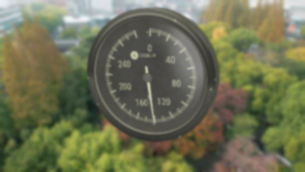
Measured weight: 140 lb
